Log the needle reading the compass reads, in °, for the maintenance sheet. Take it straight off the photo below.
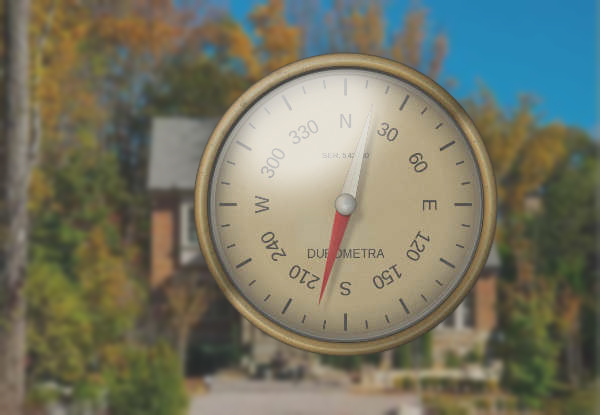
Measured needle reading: 195 °
